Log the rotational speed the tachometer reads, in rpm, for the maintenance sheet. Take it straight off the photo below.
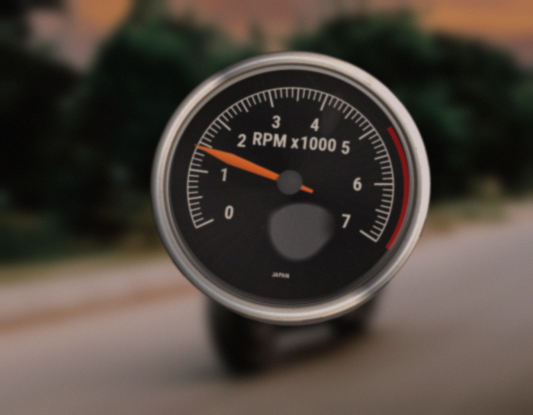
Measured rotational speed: 1400 rpm
